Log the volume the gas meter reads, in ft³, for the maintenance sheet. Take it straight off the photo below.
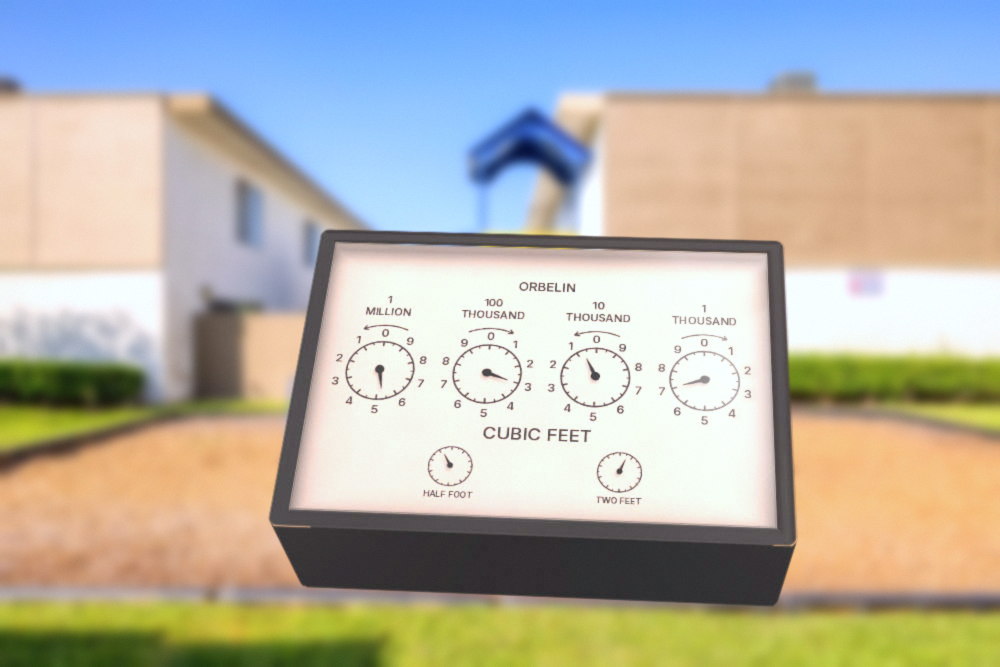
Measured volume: 530700 ft³
